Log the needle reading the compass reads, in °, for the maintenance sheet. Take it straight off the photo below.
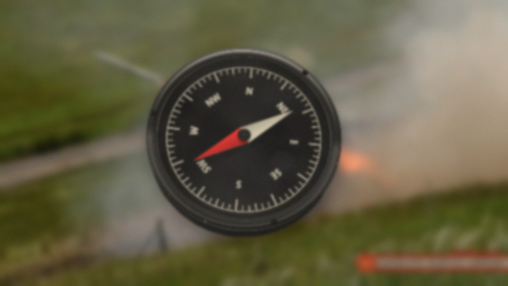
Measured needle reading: 235 °
